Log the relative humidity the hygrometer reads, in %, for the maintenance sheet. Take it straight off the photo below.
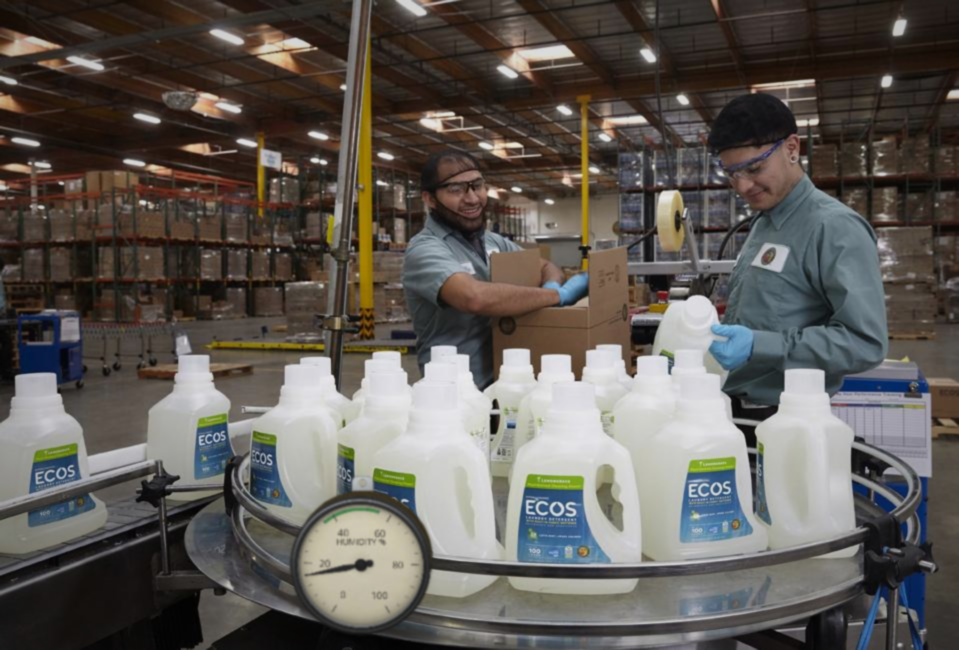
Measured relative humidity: 16 %
